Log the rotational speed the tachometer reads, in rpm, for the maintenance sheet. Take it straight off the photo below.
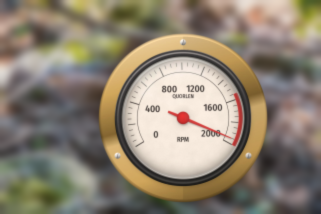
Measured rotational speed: 1950 rpm
